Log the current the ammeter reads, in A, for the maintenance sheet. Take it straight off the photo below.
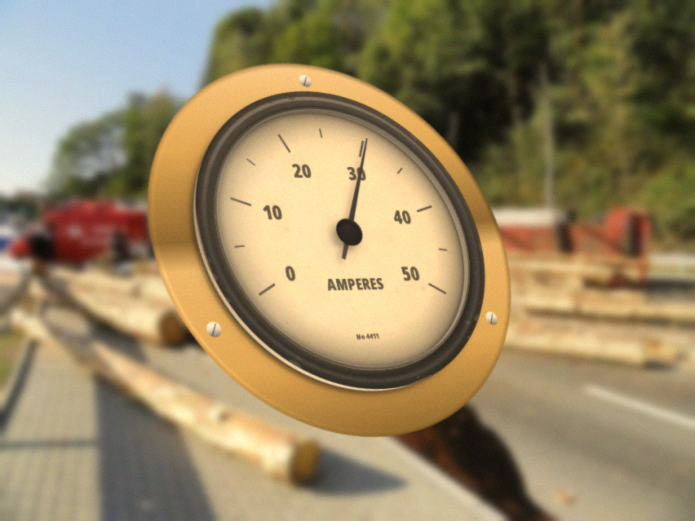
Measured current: 30 A
